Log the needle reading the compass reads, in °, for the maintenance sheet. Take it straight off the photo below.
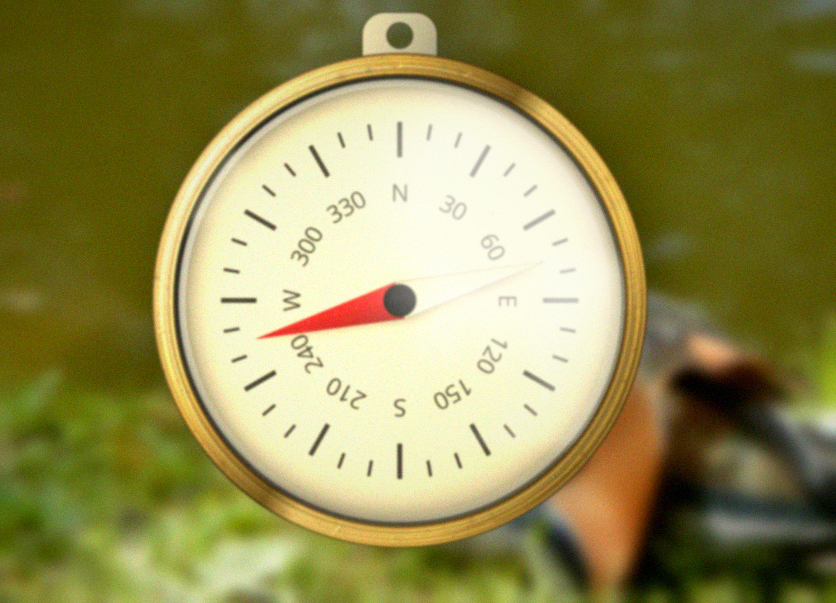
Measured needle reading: 255 °
